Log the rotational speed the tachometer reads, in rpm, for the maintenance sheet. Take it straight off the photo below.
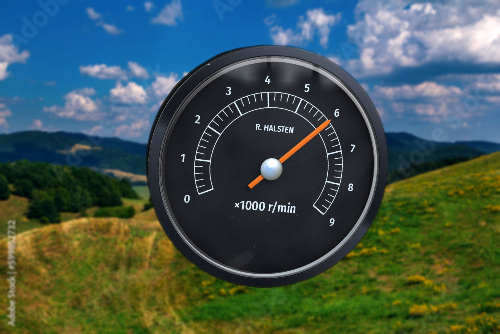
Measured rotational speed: 6000 rpm
